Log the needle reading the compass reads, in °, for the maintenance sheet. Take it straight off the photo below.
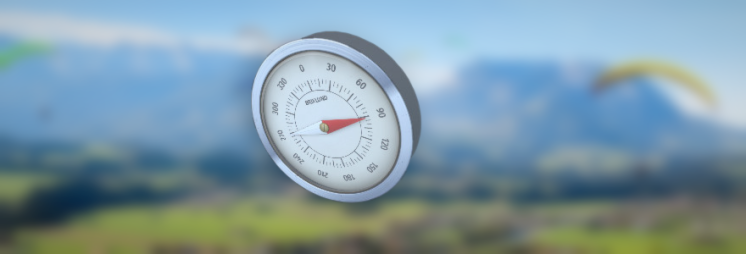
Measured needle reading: 90 °
